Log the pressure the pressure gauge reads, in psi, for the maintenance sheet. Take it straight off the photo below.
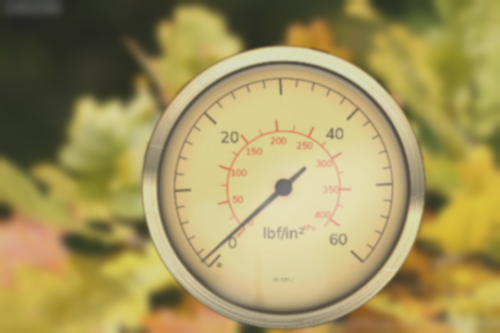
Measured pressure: 1 psi
